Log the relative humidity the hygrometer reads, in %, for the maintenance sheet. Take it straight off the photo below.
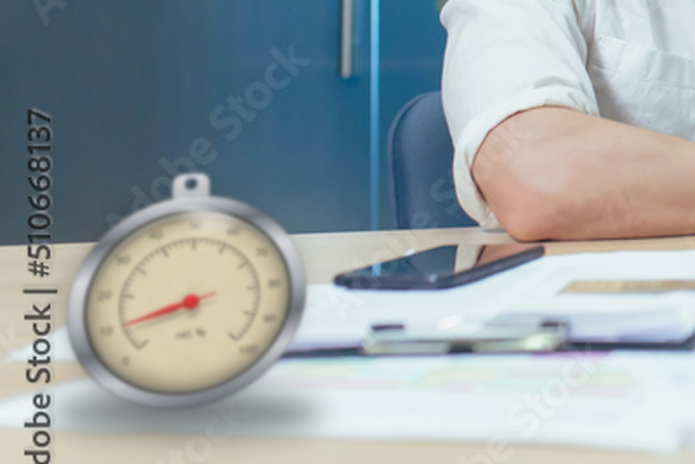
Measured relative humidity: 10 %
